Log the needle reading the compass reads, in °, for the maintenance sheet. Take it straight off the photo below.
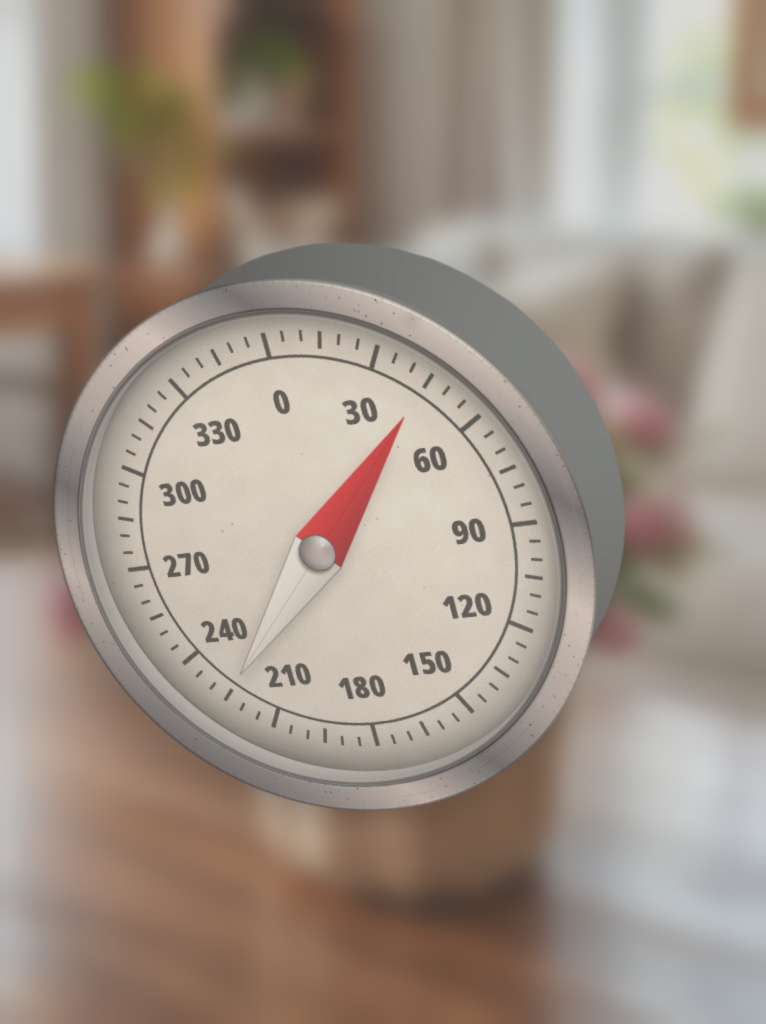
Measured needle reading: 45 °
